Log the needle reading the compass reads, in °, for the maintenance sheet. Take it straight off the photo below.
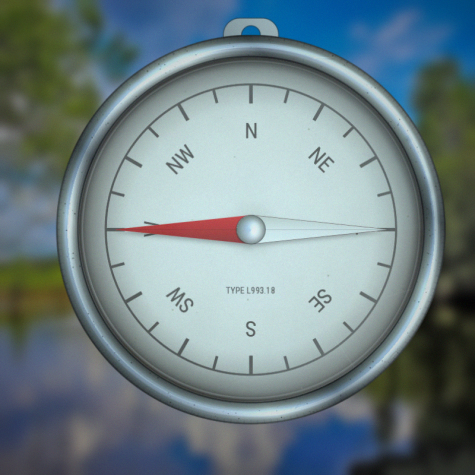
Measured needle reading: 270 °
